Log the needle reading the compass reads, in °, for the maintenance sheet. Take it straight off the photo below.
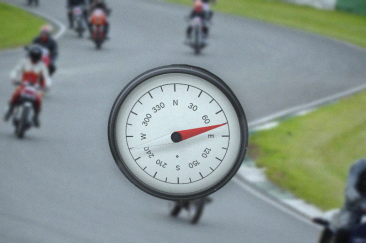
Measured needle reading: 75 °
